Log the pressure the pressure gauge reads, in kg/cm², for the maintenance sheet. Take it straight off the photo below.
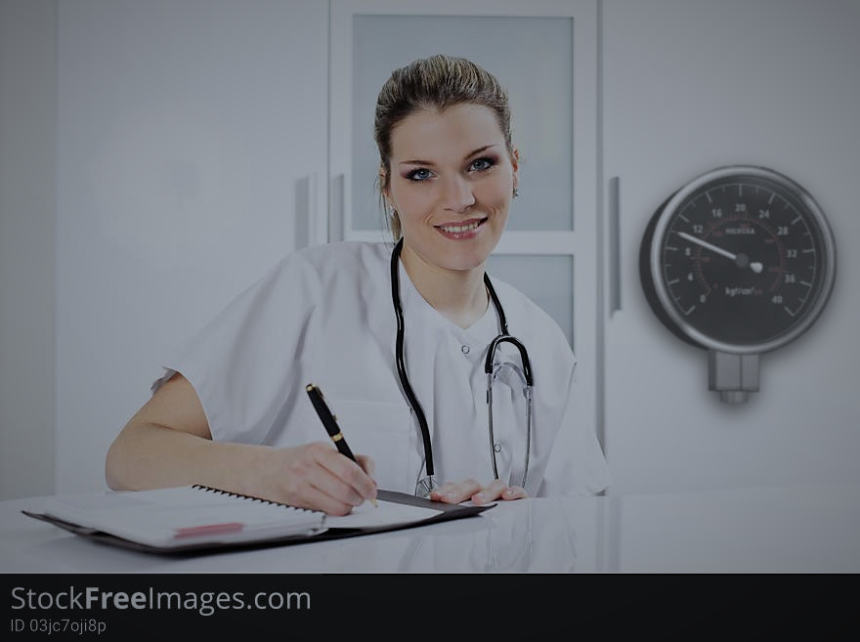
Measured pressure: 10 kg/cm²
